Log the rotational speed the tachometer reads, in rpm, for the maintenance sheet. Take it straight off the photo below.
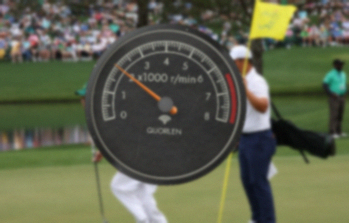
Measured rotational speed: 2000 rpm
